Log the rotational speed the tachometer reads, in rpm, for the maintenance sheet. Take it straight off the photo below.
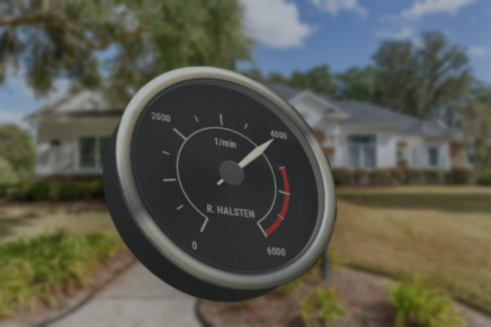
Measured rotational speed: 4000 rpm
